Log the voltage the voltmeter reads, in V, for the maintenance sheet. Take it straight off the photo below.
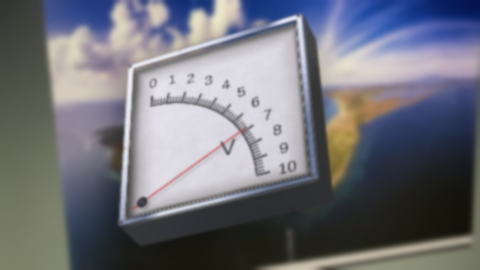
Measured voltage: 7 V
